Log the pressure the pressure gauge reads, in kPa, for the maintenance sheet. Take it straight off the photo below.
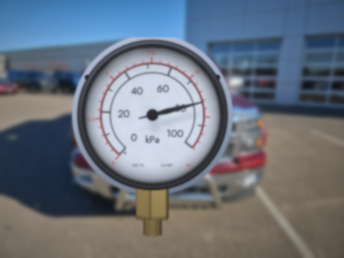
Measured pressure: 80 kPa
